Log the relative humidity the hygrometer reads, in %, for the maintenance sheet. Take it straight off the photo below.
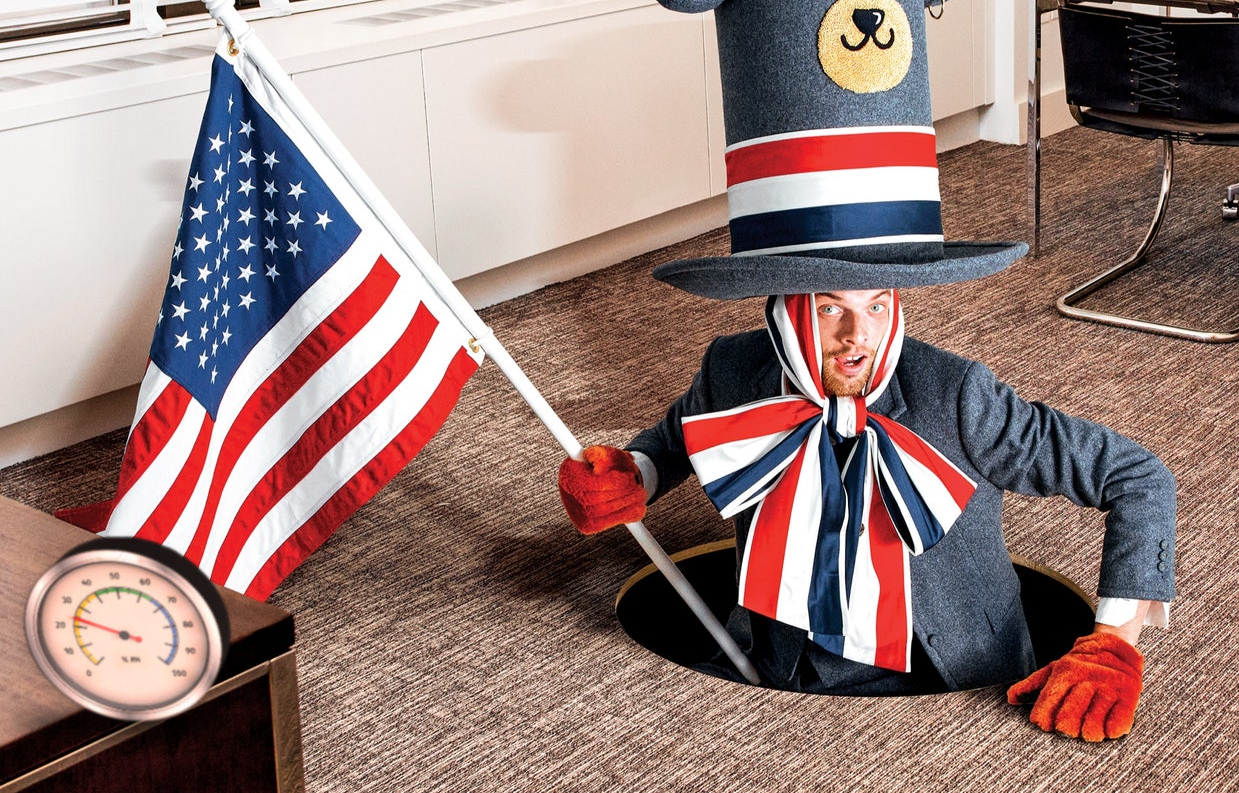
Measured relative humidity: 25 %
